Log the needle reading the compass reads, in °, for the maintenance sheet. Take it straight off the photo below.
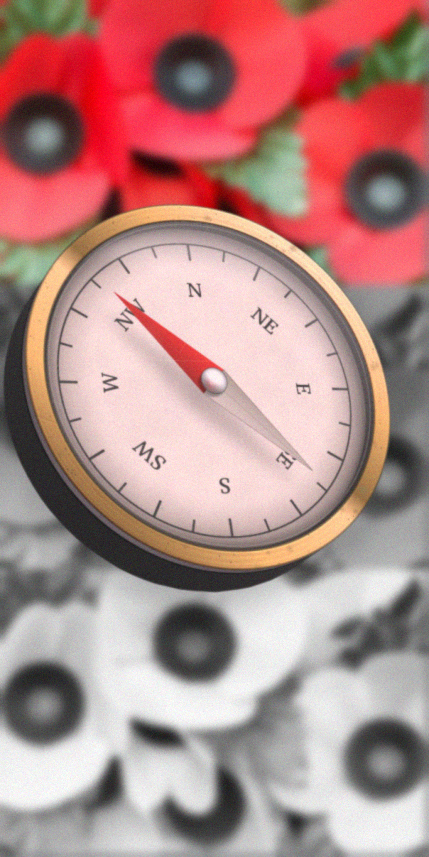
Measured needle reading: 315 °
